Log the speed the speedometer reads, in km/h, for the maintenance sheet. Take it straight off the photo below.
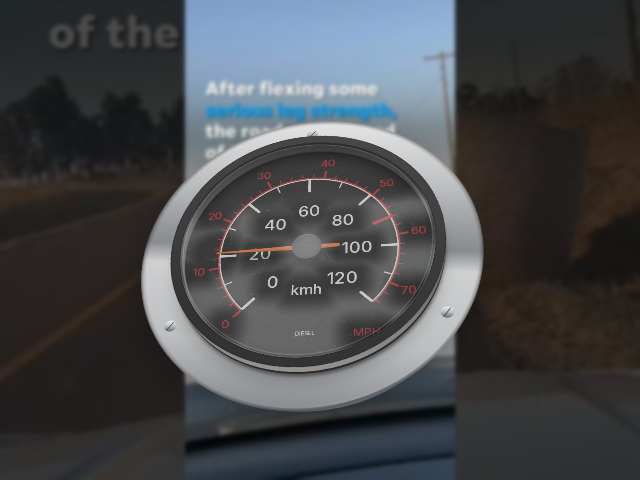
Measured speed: 20 km/h
